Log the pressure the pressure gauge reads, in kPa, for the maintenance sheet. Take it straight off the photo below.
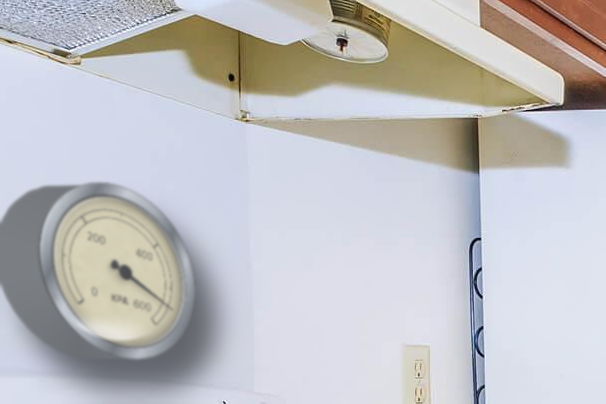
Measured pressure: 550 kPa
